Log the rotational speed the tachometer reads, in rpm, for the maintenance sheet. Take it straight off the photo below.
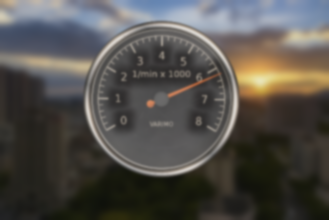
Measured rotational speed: 6200 rpm
